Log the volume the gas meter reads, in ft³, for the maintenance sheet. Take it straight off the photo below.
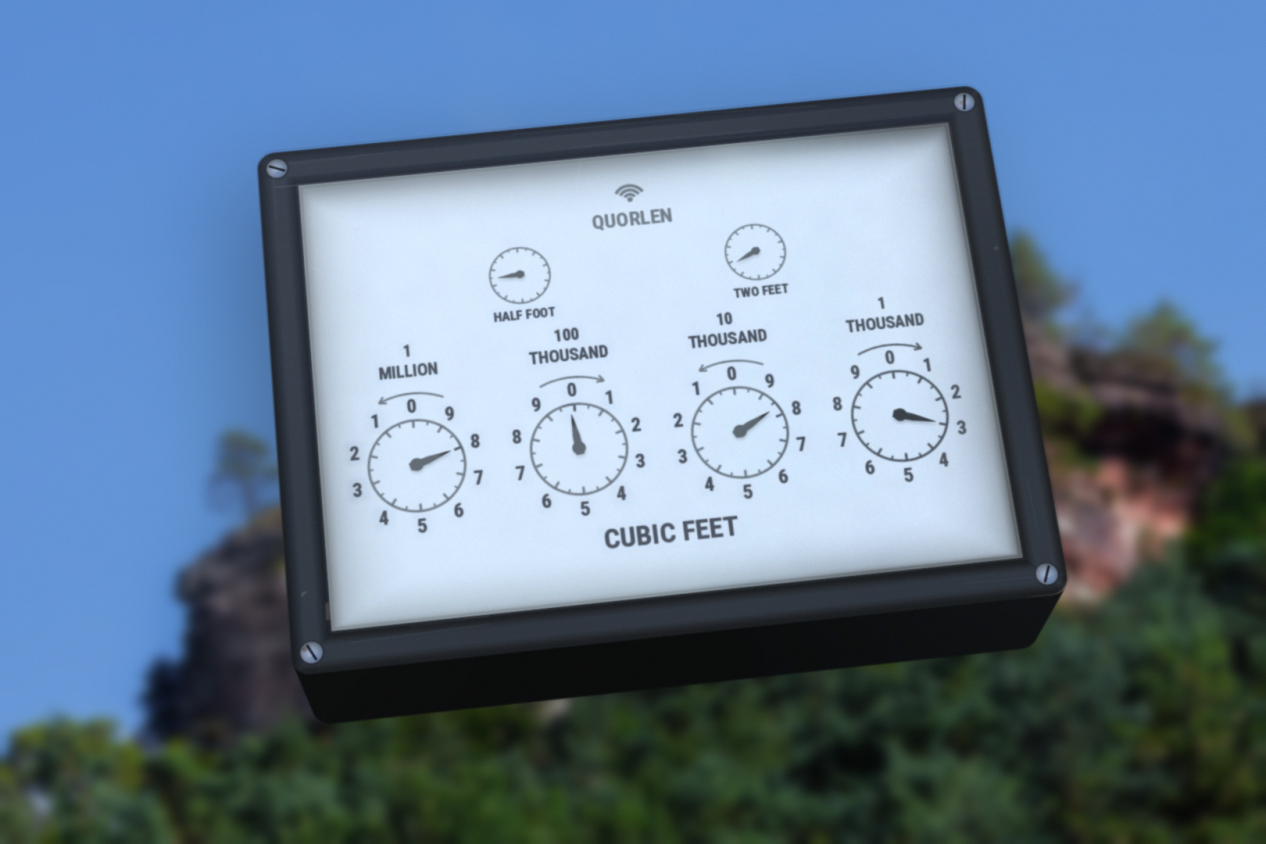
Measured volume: 798300 ft³
